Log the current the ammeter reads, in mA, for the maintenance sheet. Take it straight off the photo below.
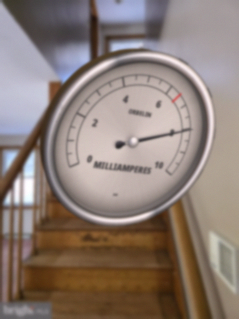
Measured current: 8 mA
